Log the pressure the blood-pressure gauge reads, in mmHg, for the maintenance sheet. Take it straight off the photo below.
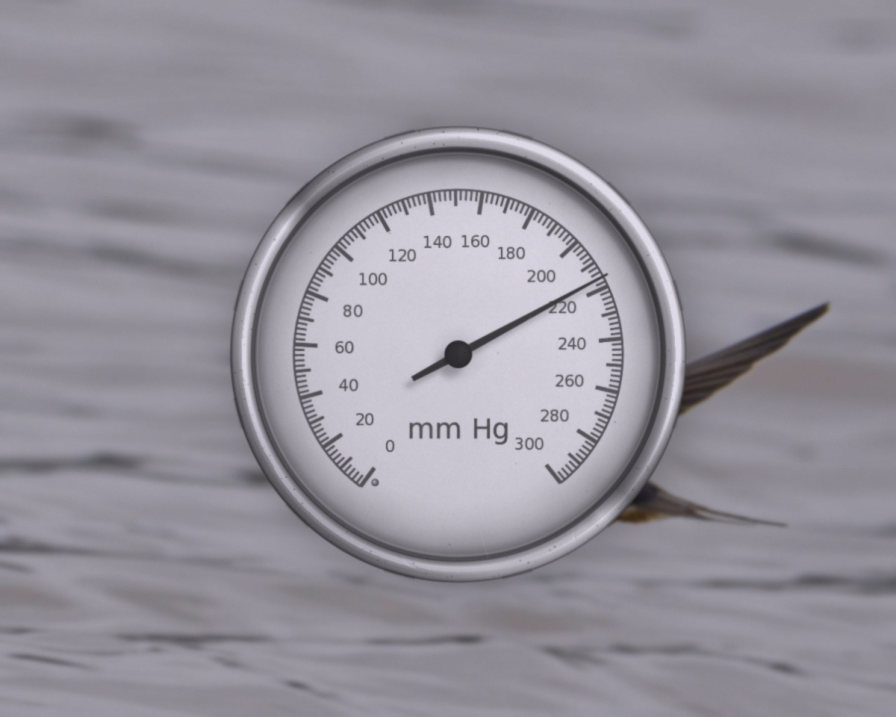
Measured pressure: 216 mmHg
